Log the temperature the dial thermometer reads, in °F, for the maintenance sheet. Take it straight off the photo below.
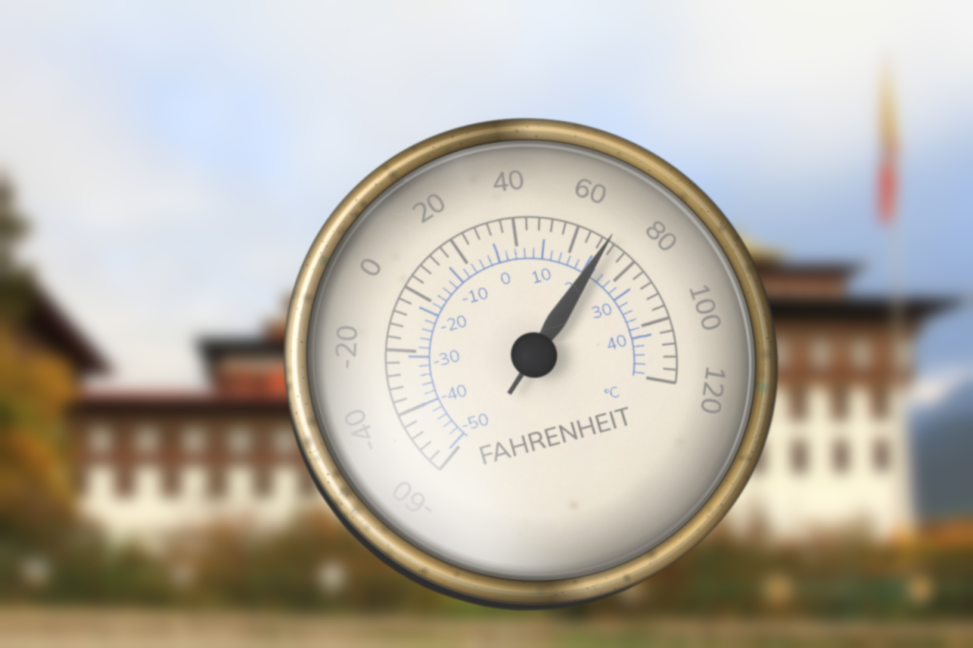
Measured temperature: 70 °F
